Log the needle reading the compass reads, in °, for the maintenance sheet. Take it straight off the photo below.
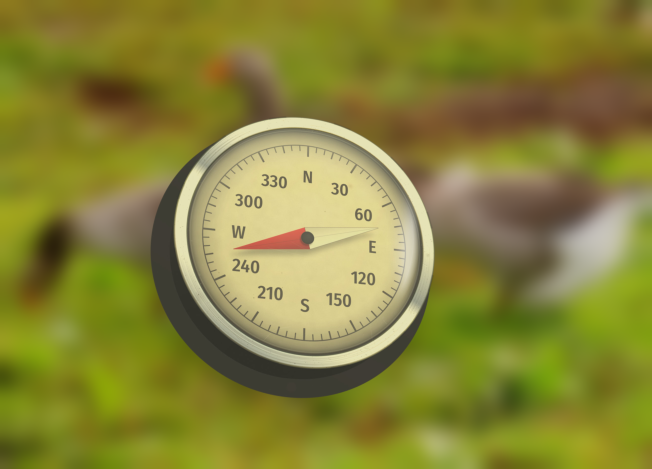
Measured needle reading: 255 °
